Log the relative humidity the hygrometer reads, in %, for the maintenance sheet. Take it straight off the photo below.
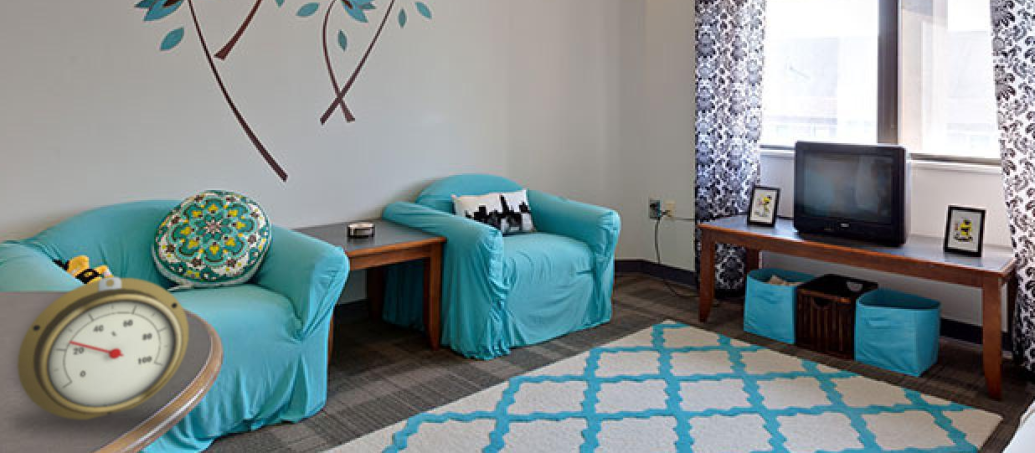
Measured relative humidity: 25 %
